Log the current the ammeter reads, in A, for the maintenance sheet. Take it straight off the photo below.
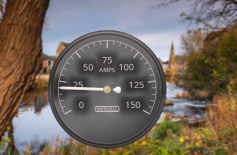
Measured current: 20 A
